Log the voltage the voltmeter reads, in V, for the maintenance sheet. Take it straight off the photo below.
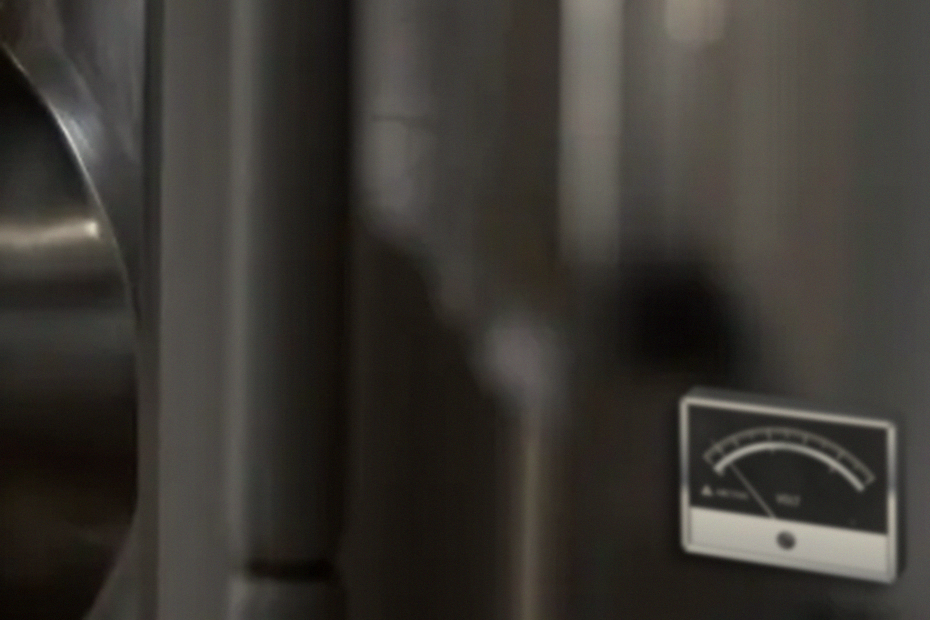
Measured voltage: 0.25 V
